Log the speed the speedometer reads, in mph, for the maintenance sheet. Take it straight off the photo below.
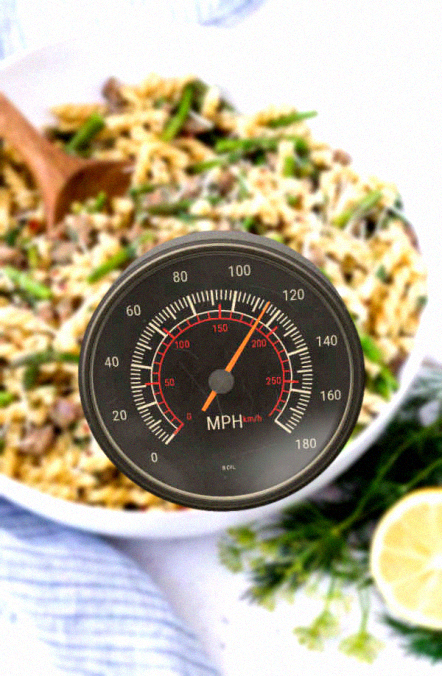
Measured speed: 114 mph
